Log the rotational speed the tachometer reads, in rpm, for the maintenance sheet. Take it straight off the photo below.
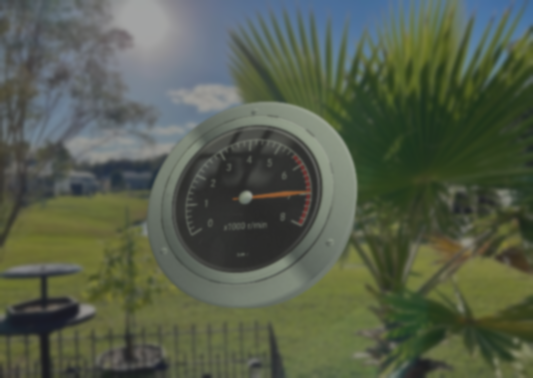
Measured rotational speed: 7000 rpm
